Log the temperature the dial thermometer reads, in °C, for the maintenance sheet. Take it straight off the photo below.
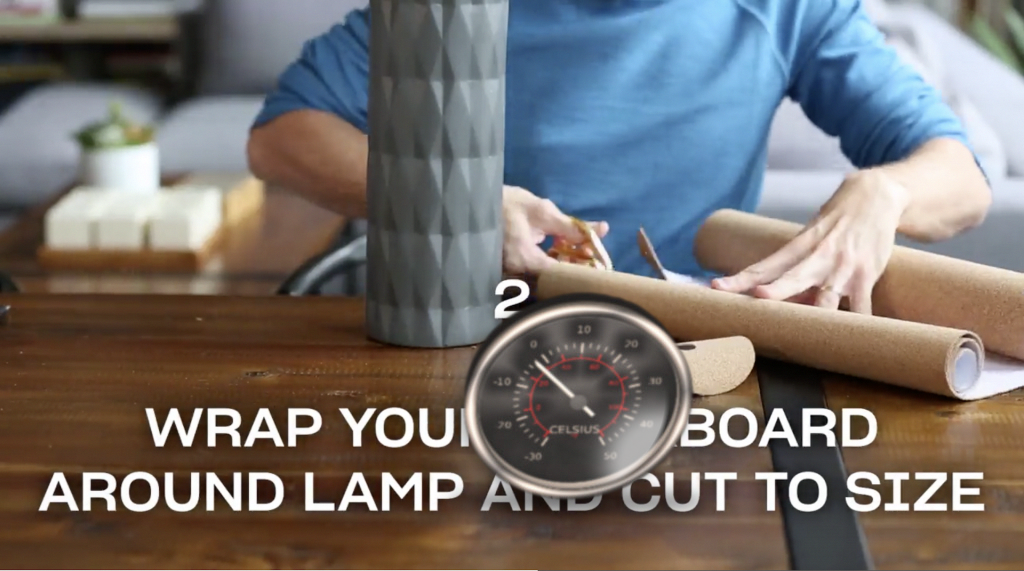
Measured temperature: -2 °C
